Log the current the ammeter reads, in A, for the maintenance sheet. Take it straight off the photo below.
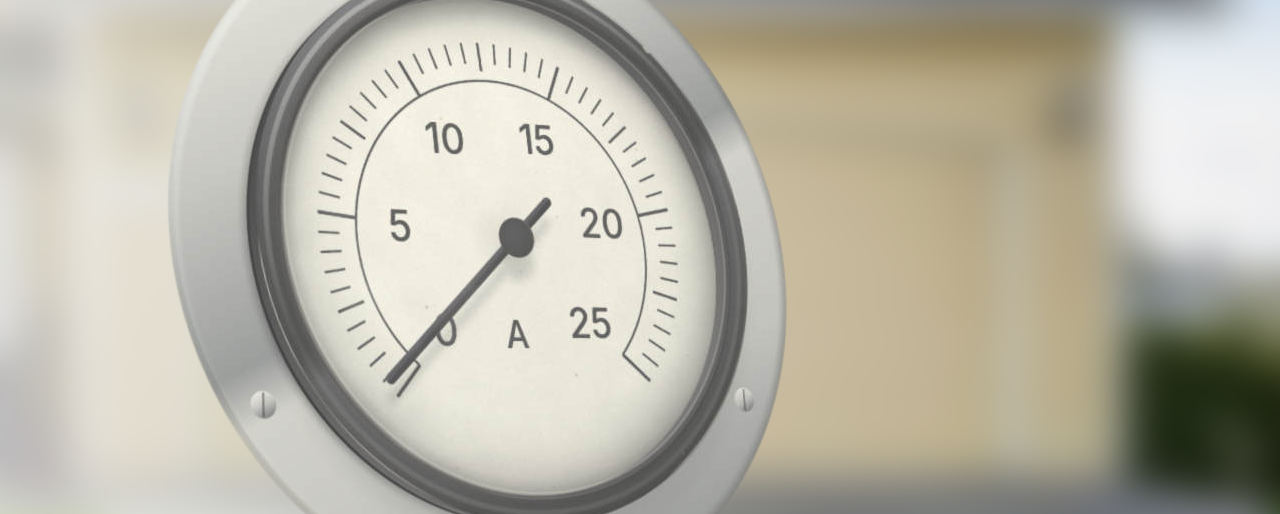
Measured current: 0.5 A
